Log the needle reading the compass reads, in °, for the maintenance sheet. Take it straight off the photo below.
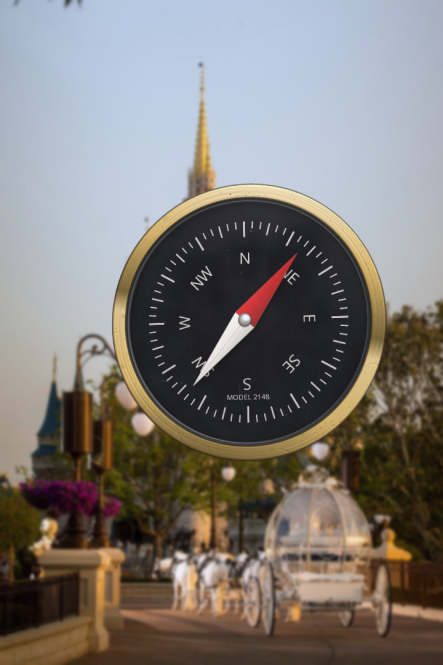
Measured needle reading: 40 °
